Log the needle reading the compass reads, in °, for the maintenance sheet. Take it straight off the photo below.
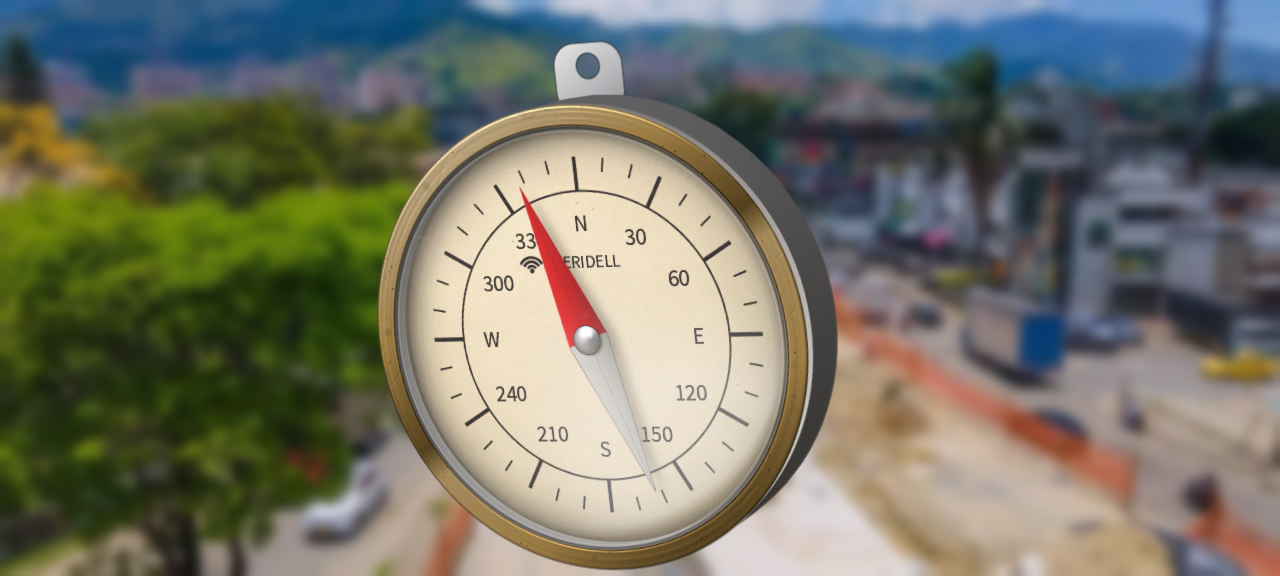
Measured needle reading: 340 °
